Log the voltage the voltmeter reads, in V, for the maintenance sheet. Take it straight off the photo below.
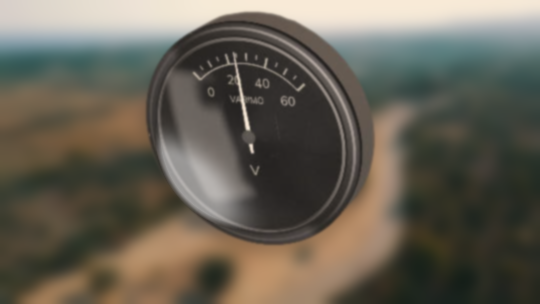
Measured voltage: 25 V
